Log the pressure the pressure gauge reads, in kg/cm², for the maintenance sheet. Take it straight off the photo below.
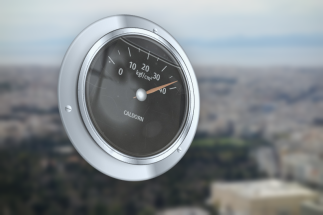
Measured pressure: 37.5 kg/cm²
